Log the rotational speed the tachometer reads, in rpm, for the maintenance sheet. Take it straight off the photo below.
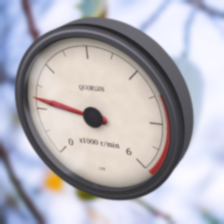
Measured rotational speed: 1250 rpm
